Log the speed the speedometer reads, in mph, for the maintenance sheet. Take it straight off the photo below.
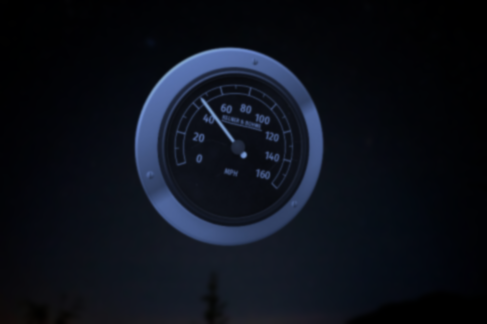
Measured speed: 45 mph
